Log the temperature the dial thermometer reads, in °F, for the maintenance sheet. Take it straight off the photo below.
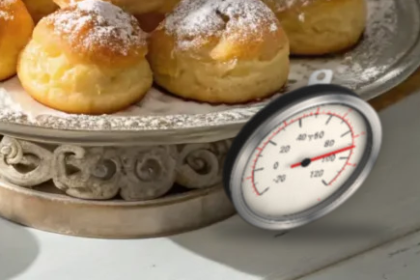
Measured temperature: 90 °F
